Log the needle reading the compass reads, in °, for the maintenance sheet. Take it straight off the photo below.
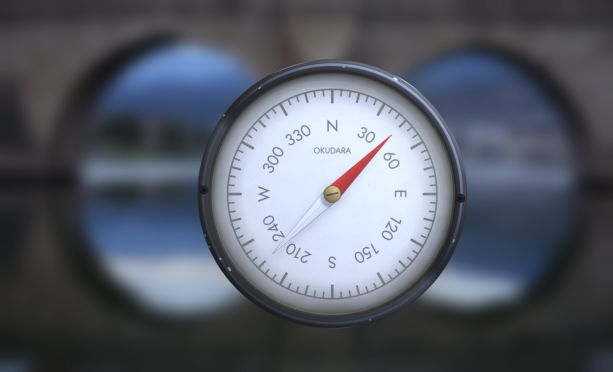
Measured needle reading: 45 °
